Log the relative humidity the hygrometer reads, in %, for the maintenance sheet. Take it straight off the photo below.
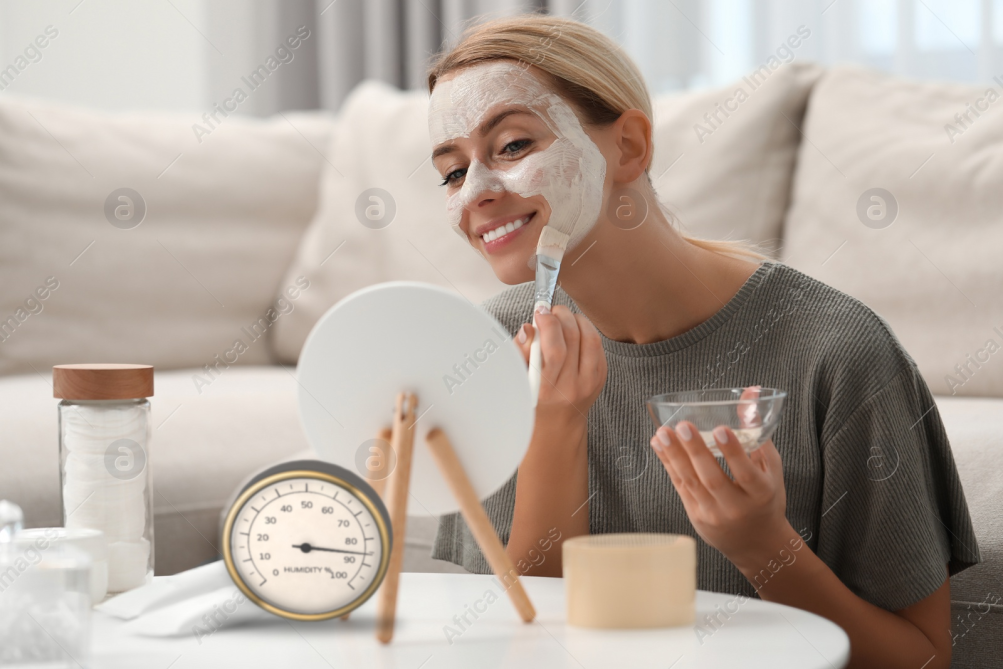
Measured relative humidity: 85 %
